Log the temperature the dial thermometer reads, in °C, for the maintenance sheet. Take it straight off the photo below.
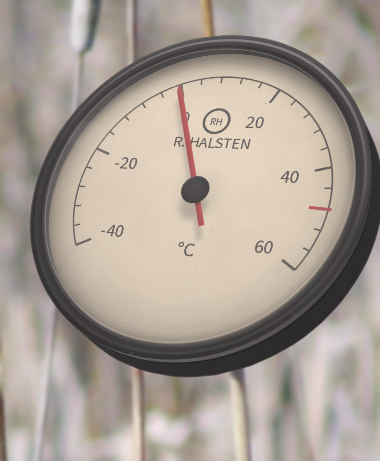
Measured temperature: 0 °C
